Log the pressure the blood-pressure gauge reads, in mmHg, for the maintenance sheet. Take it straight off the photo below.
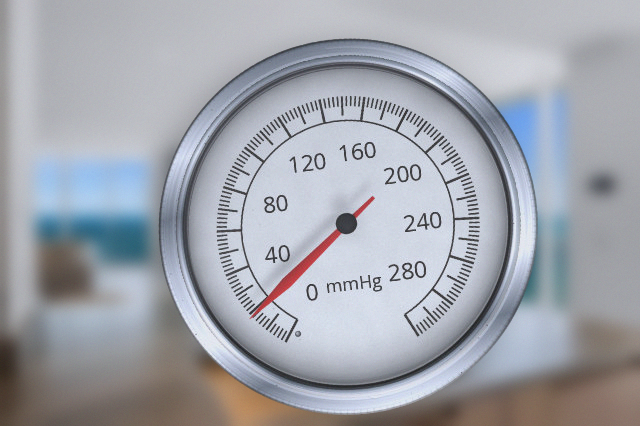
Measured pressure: 18 mmHg
